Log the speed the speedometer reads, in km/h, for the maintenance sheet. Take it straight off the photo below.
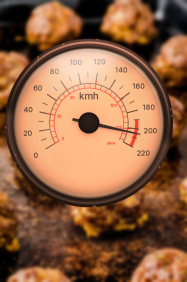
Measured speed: 205 km/h
